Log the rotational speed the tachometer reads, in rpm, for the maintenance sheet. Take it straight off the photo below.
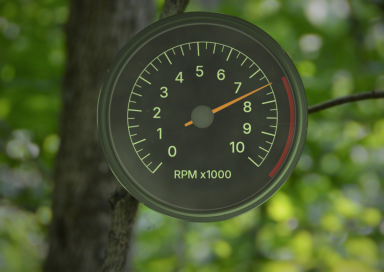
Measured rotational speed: 7500 rpm
